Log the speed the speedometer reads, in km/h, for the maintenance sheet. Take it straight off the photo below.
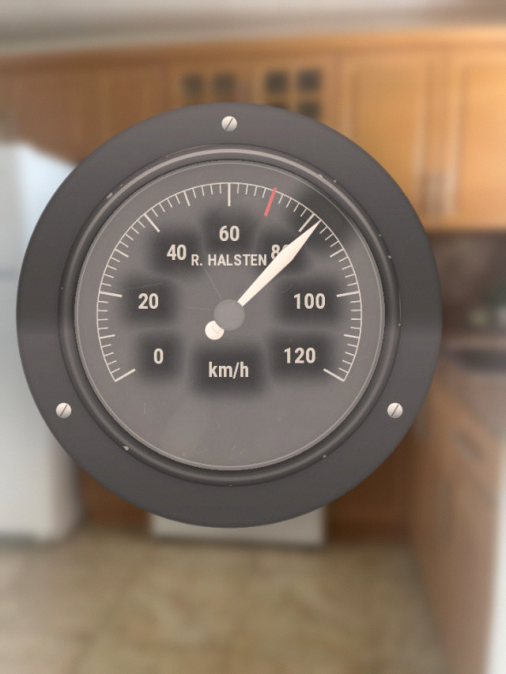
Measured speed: 82 km/h
